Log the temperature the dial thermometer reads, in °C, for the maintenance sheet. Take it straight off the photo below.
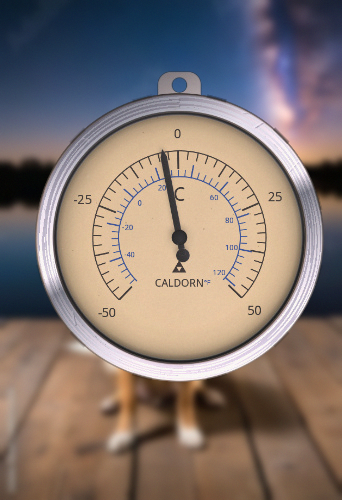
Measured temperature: -3.75 °C
